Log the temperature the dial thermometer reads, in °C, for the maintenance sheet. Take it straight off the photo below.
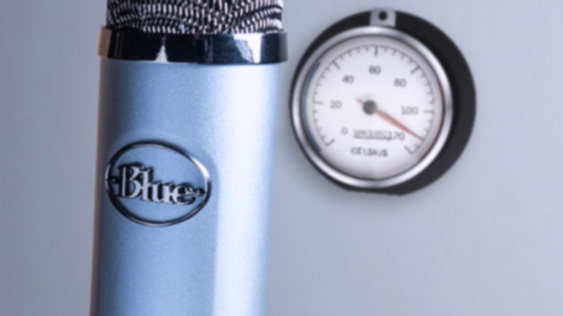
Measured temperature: 112 °C
